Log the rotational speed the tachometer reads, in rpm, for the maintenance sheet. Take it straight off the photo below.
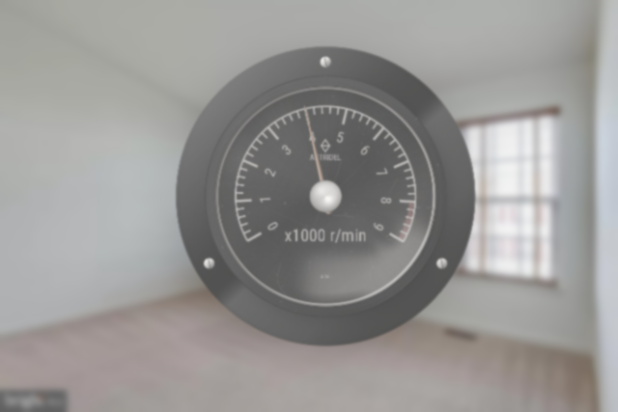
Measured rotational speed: 4000 rpm
